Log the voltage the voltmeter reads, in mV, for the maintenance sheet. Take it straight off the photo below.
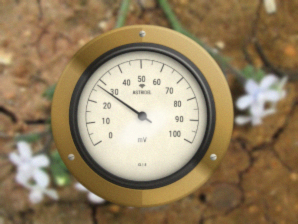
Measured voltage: 27.5 mV
